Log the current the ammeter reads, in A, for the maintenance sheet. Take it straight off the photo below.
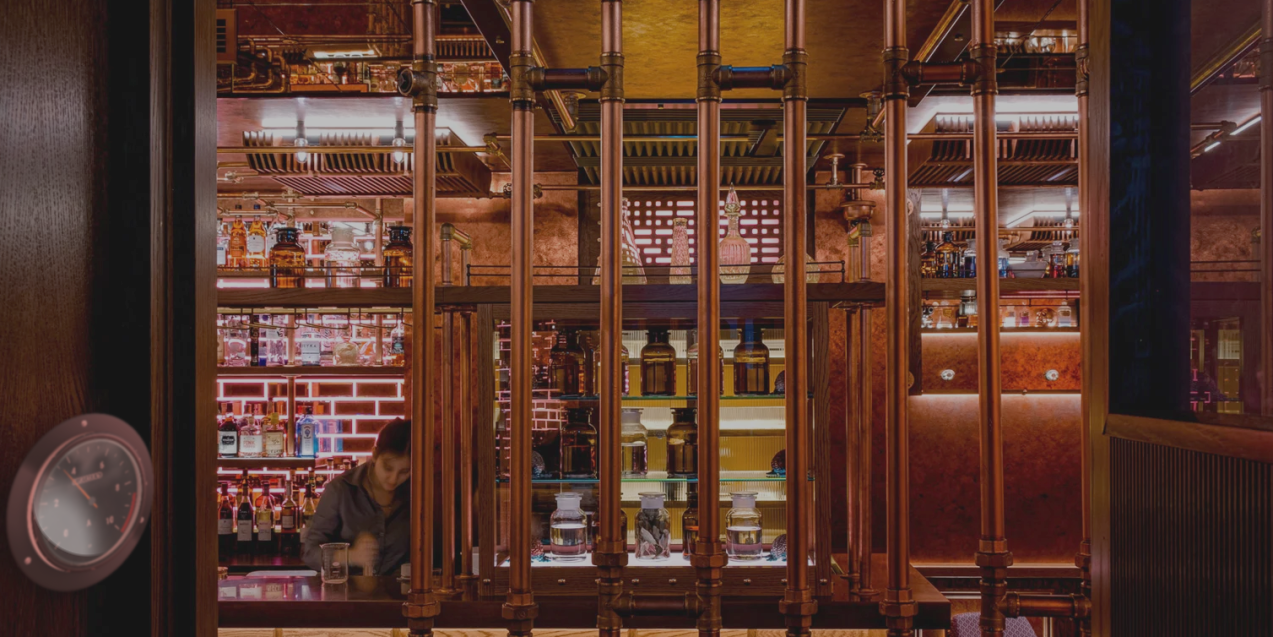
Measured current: 3.5 A
